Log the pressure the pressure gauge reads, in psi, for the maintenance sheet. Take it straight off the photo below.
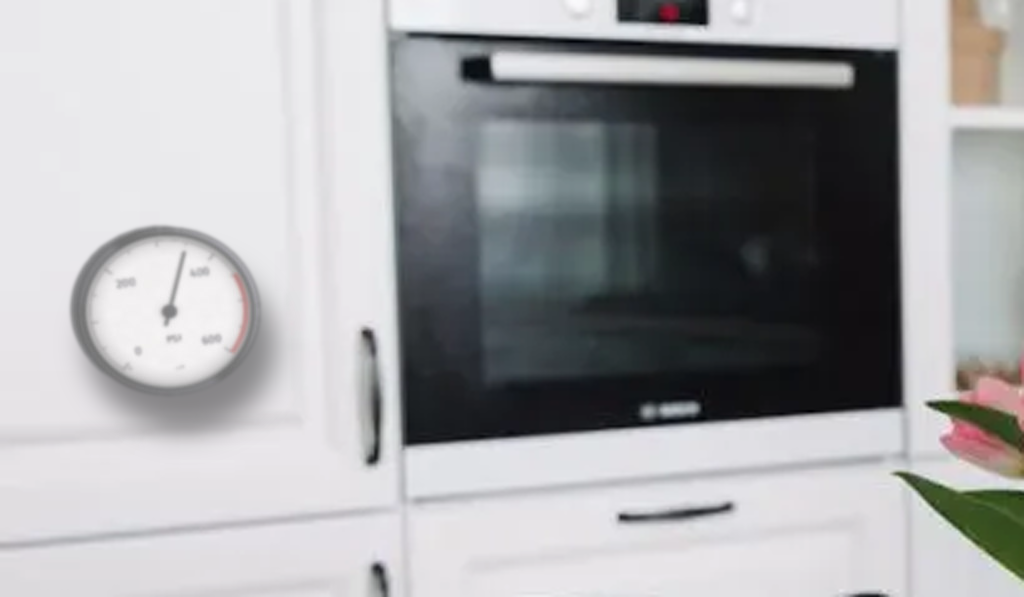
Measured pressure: 350 psi
